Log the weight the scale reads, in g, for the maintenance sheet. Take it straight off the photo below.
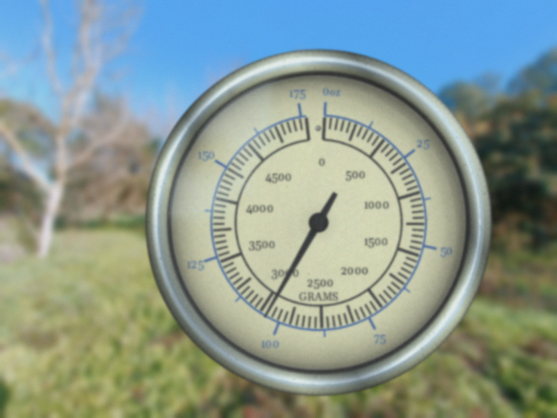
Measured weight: 2950 g
